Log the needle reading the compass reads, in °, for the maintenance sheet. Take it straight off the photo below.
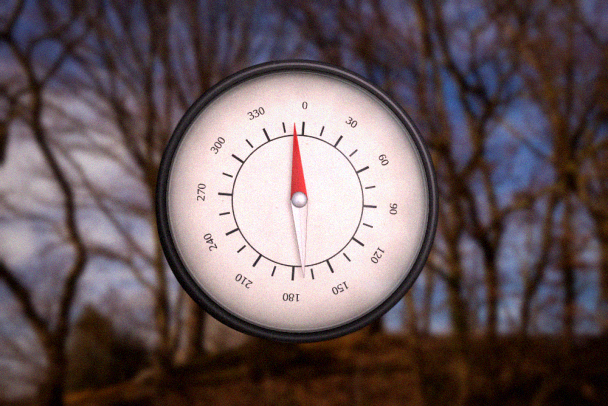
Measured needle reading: 352.5 °
